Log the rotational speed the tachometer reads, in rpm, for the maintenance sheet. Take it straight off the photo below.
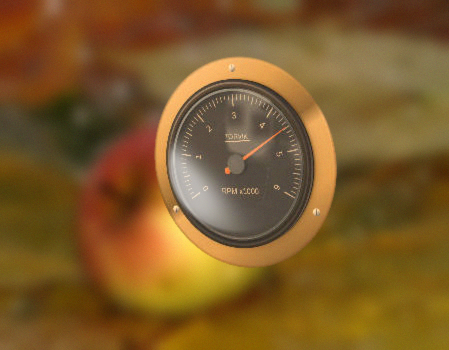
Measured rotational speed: 4500 rpm
